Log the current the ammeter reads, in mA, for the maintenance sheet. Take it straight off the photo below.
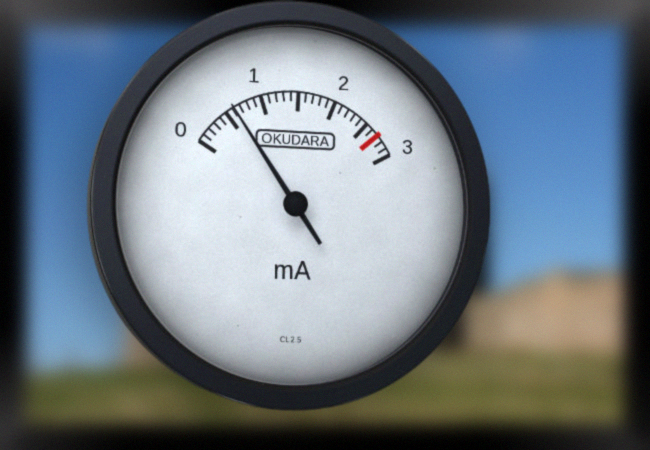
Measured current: 0.6 mA
